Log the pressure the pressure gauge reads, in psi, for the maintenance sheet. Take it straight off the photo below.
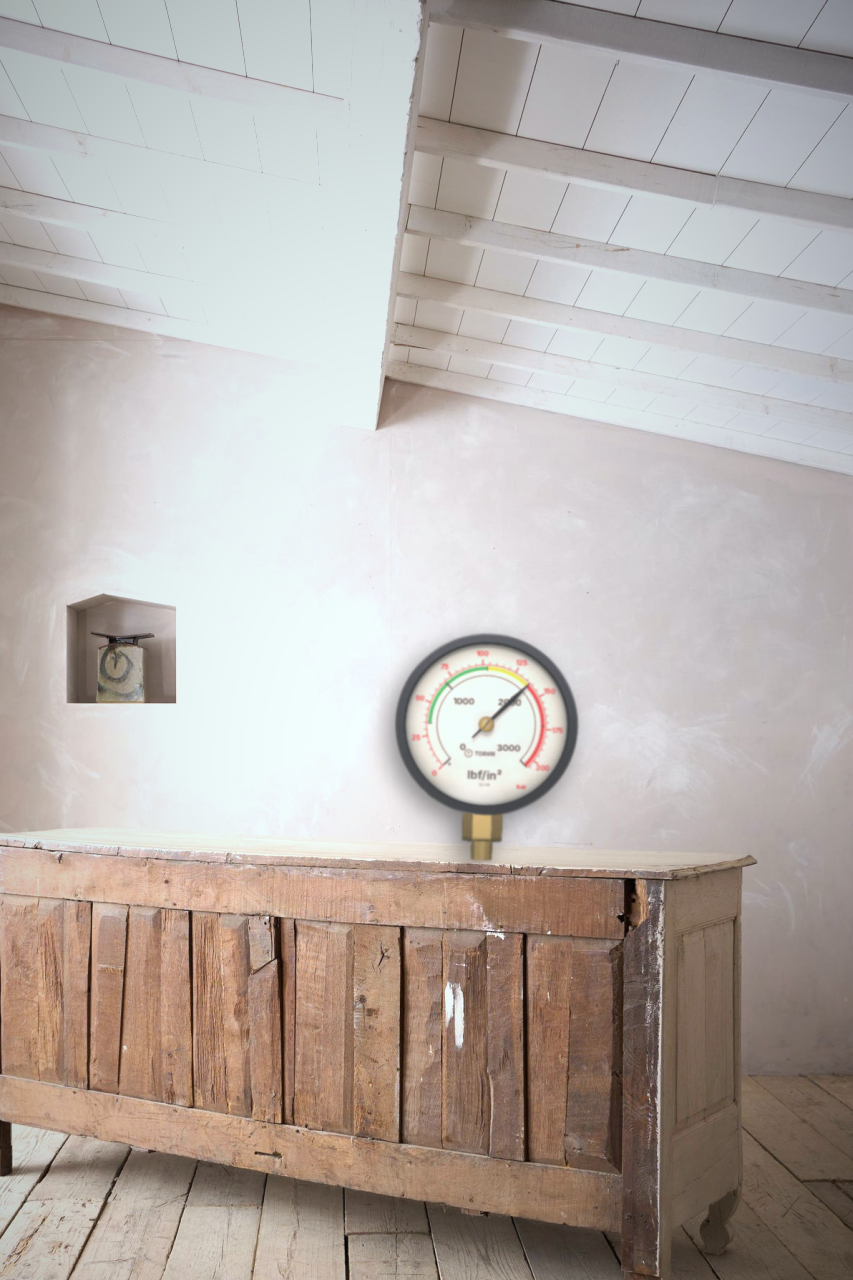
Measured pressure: 2000 psi
